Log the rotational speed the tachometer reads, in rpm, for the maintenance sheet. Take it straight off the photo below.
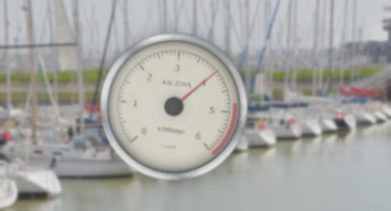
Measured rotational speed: 4000 rpm
